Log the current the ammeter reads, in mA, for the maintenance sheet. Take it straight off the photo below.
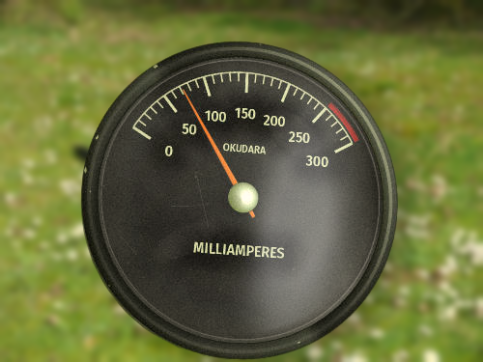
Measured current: 70 mA
